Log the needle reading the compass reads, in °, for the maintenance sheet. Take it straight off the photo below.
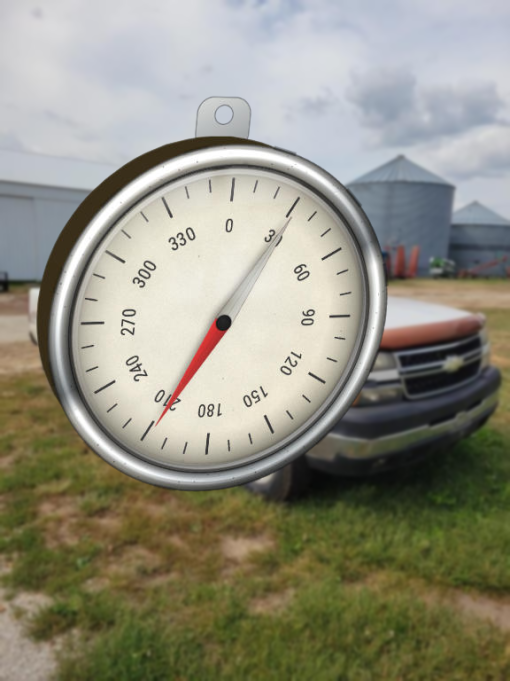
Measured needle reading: 210 °
